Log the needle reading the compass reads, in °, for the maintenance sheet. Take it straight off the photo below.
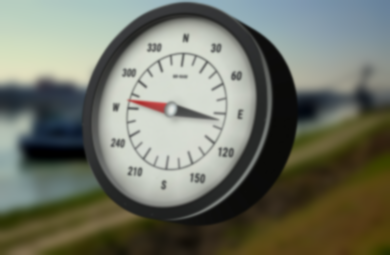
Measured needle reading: 277.5 °
